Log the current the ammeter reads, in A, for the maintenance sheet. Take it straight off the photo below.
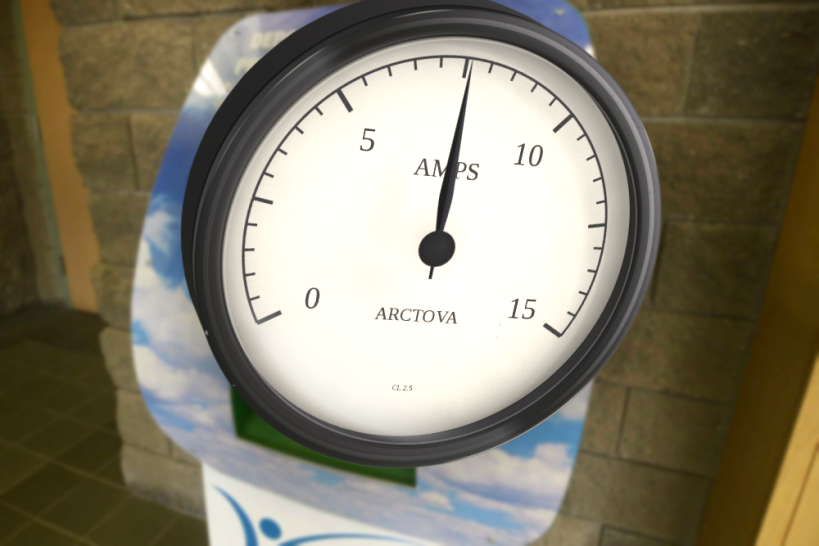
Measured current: 7.5 A
